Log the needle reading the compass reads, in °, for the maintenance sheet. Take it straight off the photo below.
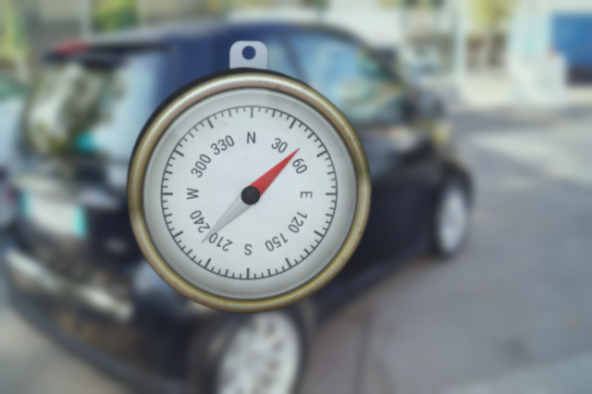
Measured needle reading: 45 °
